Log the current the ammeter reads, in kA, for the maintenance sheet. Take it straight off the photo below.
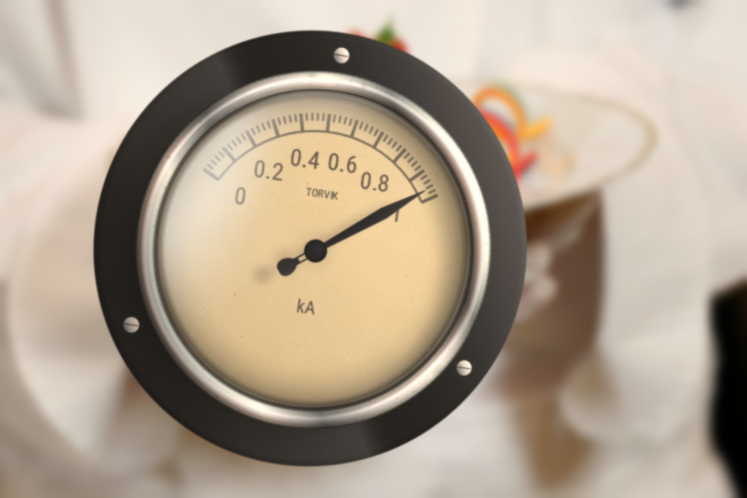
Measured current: 0.96 kA
